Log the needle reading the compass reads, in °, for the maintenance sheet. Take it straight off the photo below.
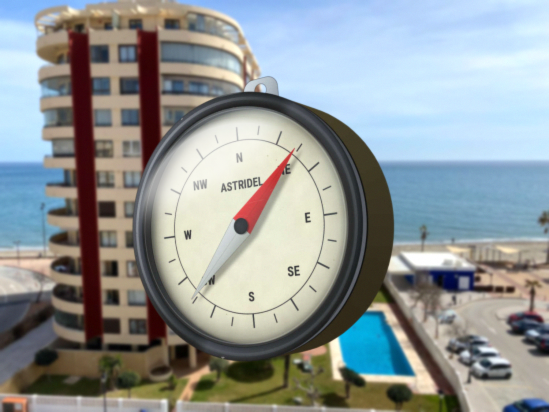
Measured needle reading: 45 °
